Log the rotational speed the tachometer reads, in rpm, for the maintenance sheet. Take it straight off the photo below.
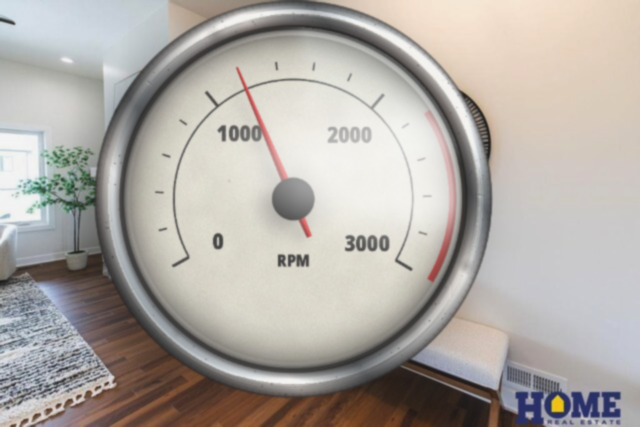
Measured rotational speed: 1200 rpm
